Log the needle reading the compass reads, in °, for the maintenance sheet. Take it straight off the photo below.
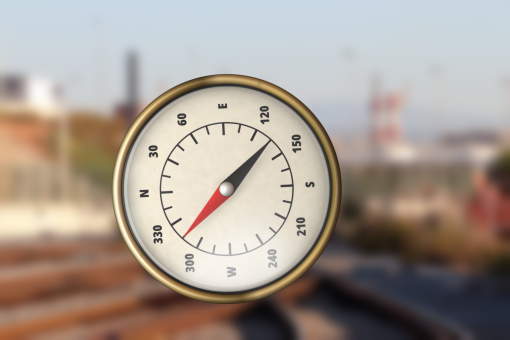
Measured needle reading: 315 °
